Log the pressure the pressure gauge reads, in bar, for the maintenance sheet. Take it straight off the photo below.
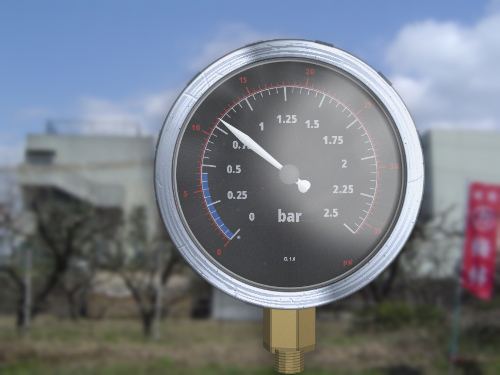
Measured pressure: 0.8 bar
